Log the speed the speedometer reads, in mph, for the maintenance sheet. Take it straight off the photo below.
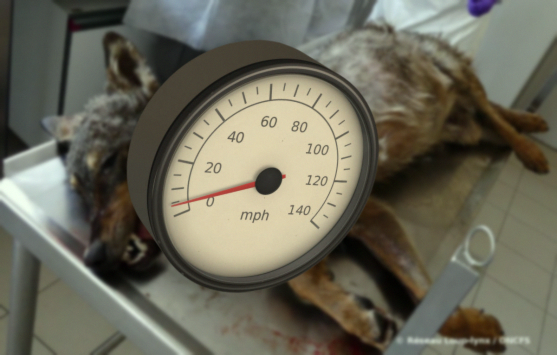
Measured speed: 5 mph
